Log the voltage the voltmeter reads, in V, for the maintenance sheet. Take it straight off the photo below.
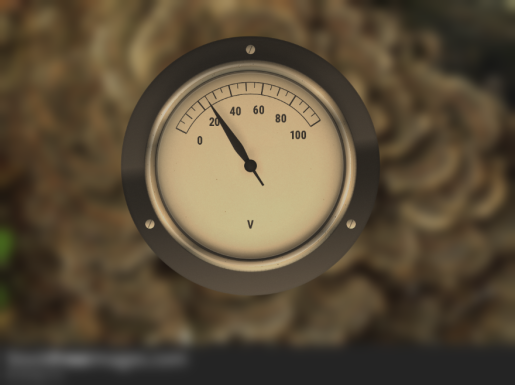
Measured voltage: 25 V
